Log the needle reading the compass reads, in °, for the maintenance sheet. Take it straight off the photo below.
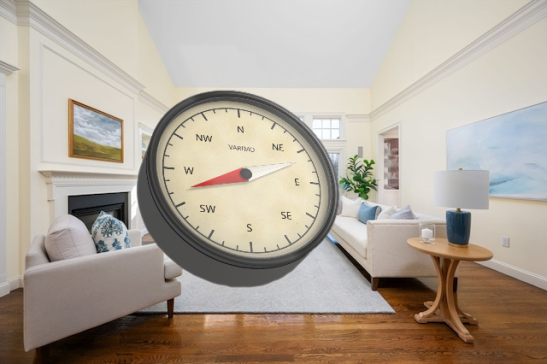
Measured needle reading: 250 °
